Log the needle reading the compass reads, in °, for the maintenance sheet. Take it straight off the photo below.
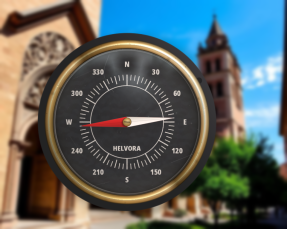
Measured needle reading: 265 °
